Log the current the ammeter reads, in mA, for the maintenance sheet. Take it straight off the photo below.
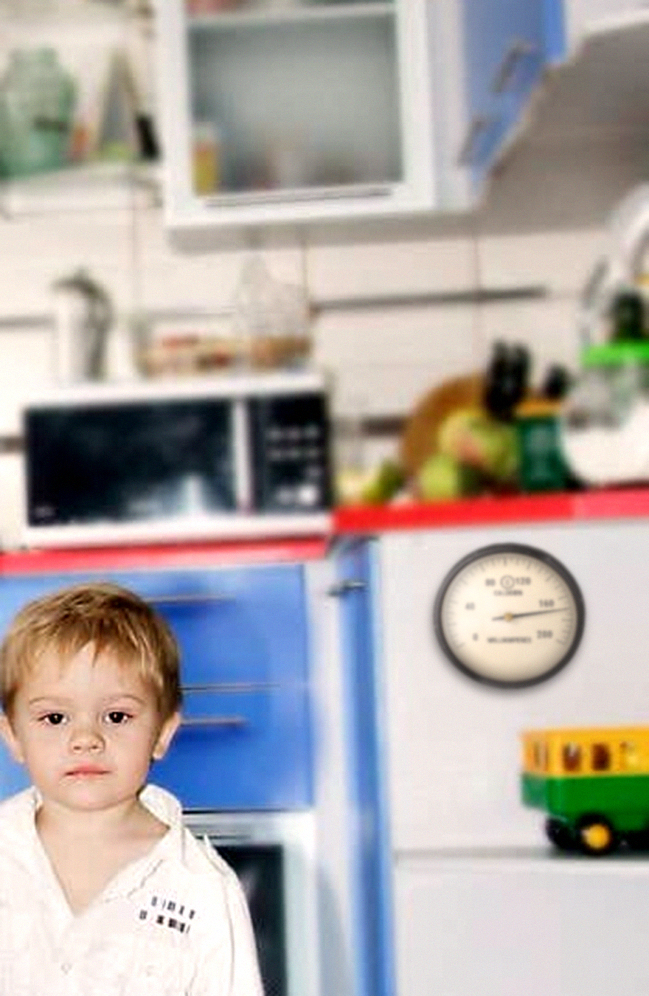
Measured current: 170 mA
